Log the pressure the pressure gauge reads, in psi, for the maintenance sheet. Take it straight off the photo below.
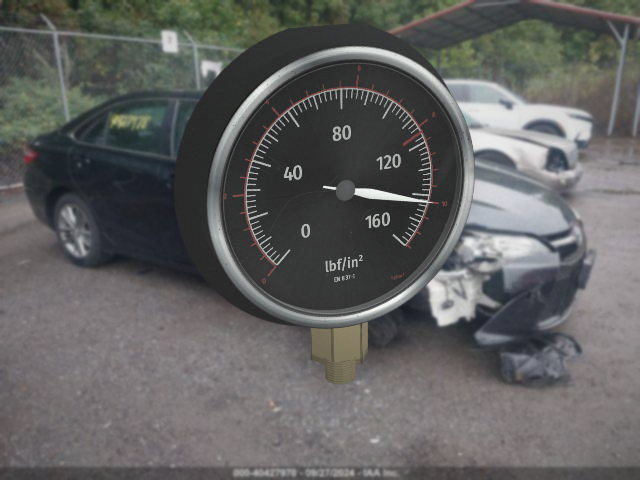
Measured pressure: 142 psi
